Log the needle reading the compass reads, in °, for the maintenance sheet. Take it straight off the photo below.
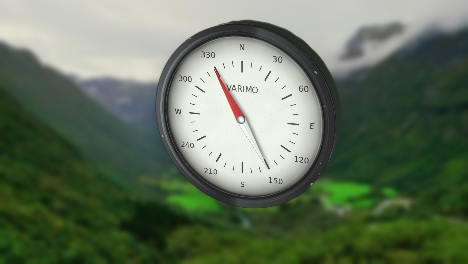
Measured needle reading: 330 °
